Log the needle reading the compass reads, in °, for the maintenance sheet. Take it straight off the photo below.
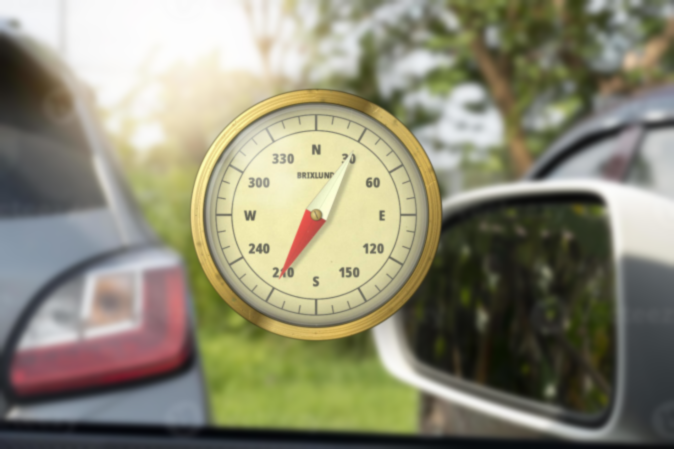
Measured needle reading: 210 °
